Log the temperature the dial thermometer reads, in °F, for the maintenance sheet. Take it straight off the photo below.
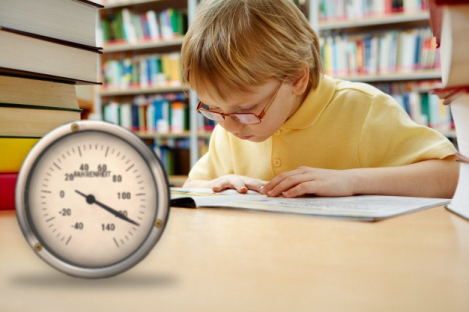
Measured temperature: 120 °F
